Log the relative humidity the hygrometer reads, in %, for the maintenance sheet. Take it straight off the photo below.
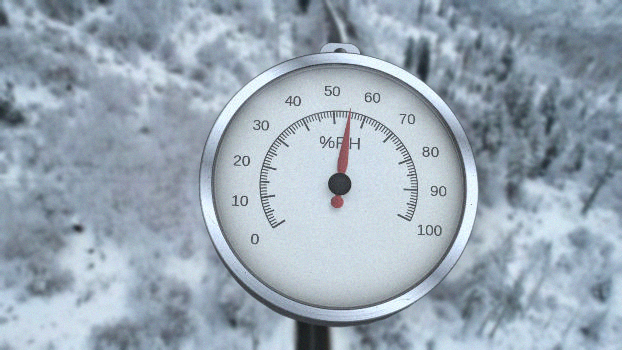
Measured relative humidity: 55 %
